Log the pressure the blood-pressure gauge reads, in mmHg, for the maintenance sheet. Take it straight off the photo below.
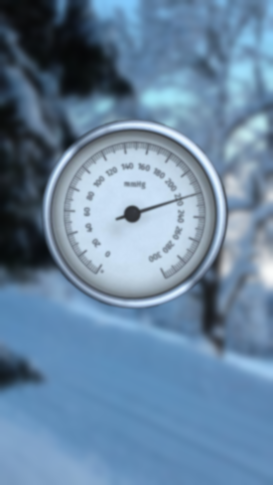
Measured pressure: 220 mmHg
